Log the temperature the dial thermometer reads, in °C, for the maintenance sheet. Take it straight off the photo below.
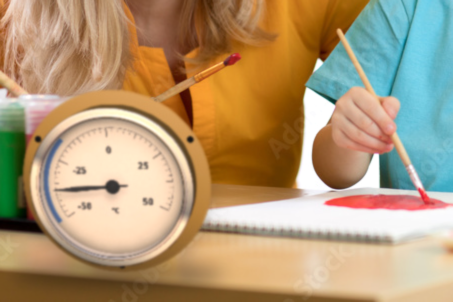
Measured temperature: -37.5 °C
